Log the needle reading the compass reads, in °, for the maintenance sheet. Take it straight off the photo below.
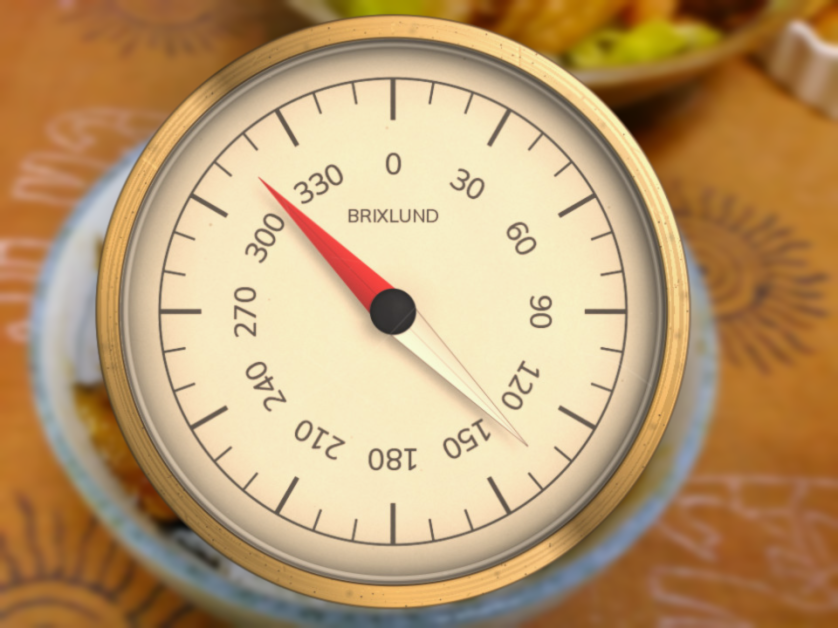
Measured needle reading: 315 °
